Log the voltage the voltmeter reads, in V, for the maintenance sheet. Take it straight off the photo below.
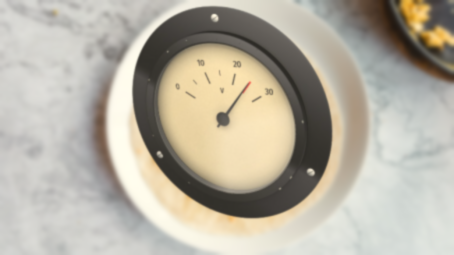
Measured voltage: 25 V
